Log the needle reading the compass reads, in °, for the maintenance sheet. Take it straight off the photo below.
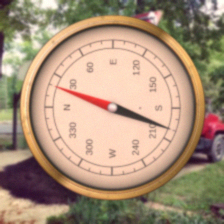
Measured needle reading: 20 °
